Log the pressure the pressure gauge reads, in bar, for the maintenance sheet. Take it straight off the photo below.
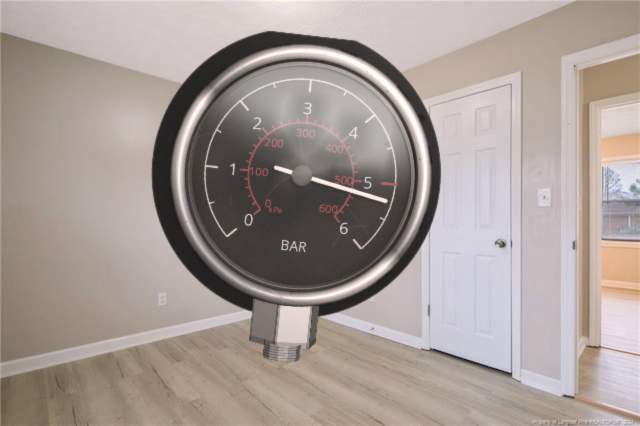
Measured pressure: 5.25 bar
